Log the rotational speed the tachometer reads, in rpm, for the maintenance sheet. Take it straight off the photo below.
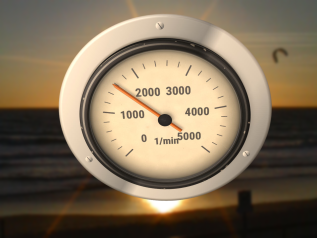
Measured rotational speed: 1600 rpm
